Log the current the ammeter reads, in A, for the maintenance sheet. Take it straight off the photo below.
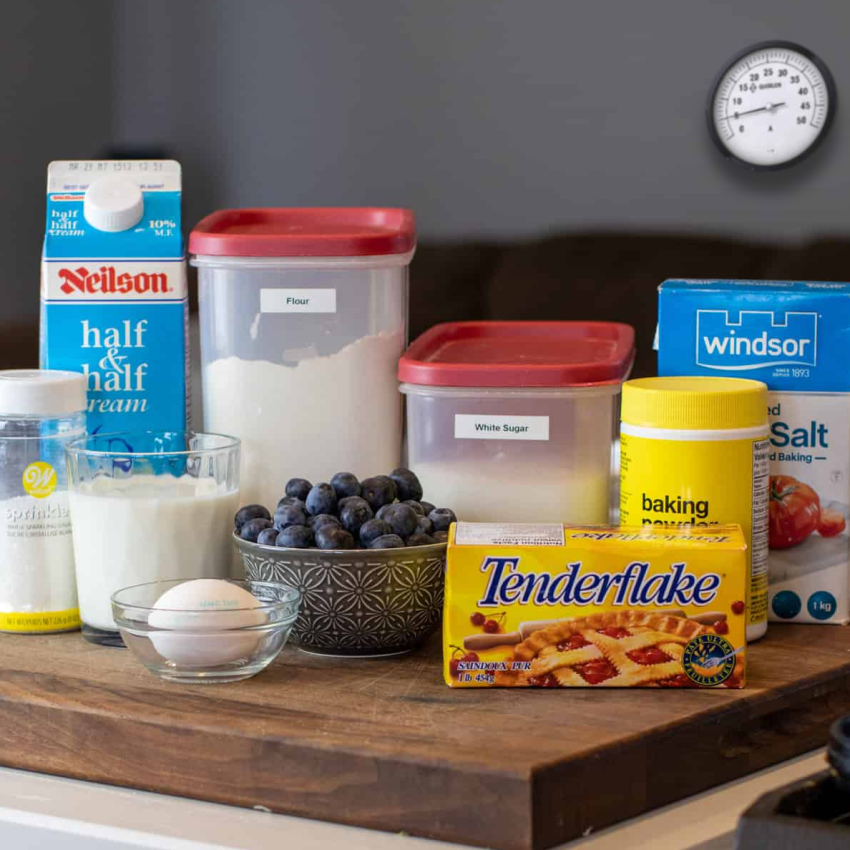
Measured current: 5 A
